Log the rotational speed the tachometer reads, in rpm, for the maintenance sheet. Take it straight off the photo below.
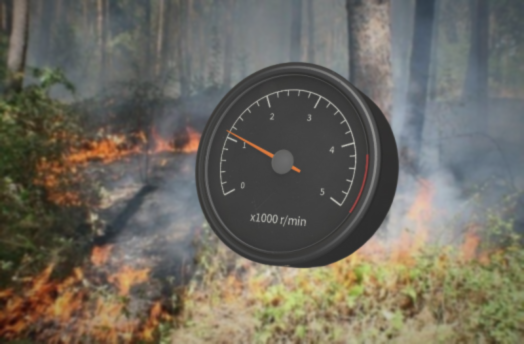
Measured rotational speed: 1100 rpm
